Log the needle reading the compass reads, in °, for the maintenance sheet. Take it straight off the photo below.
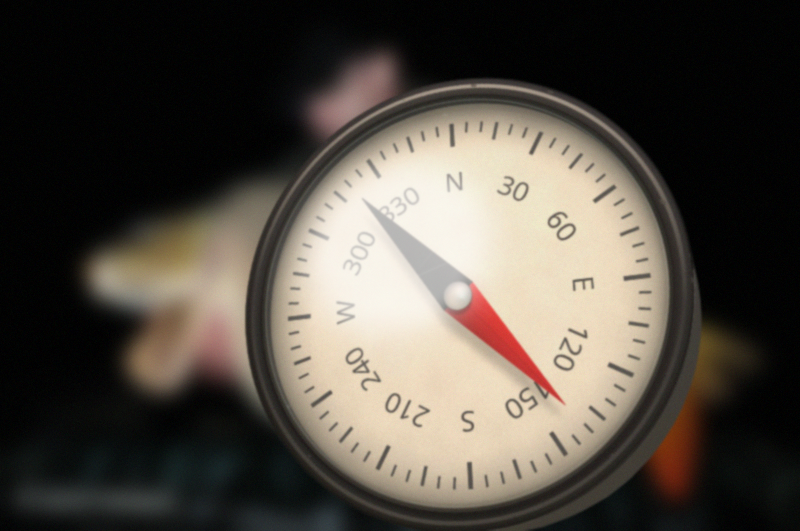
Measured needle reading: 140 °
